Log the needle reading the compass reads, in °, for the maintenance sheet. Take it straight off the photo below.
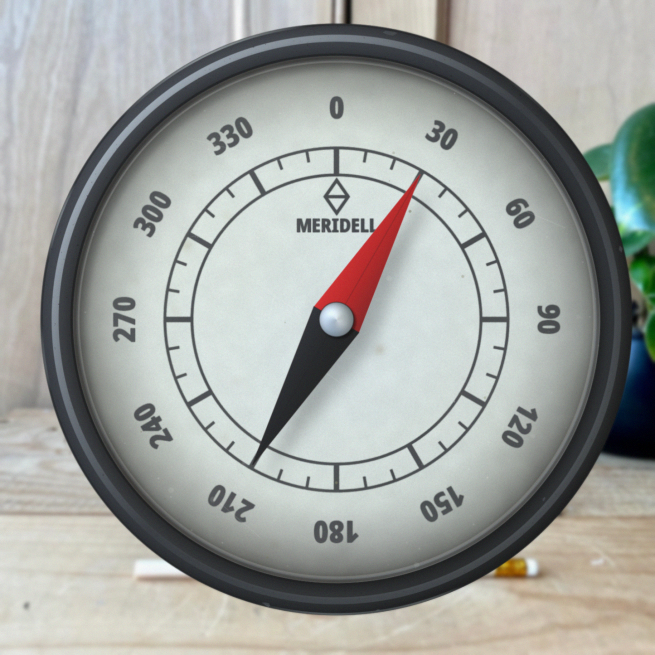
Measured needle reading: 30 °
